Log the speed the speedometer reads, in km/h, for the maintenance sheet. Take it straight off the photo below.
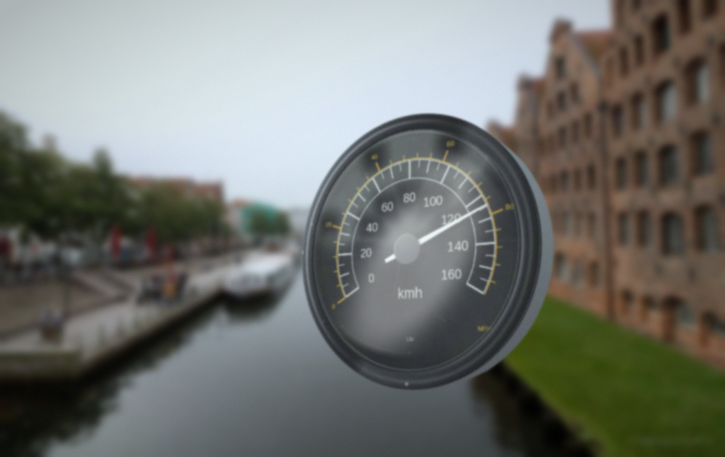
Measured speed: 125 km/h
